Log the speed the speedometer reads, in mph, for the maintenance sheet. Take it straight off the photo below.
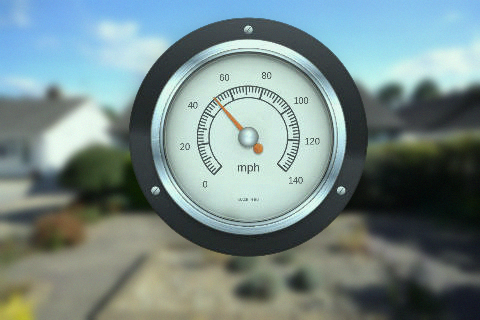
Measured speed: 50 mph
